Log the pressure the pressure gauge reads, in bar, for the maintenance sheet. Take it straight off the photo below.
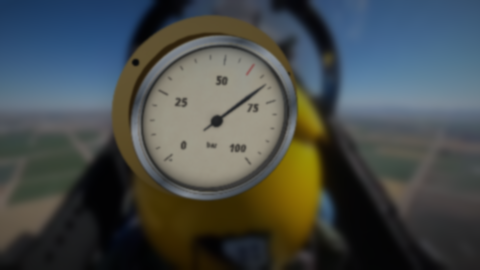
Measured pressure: 67.5 bar
